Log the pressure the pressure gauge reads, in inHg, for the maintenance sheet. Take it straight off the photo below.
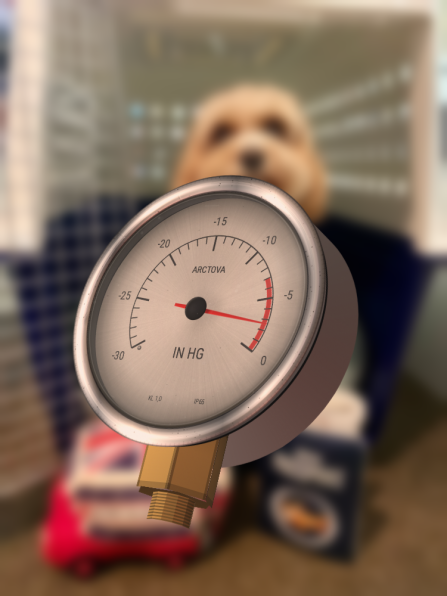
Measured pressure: -2.5 inHg
